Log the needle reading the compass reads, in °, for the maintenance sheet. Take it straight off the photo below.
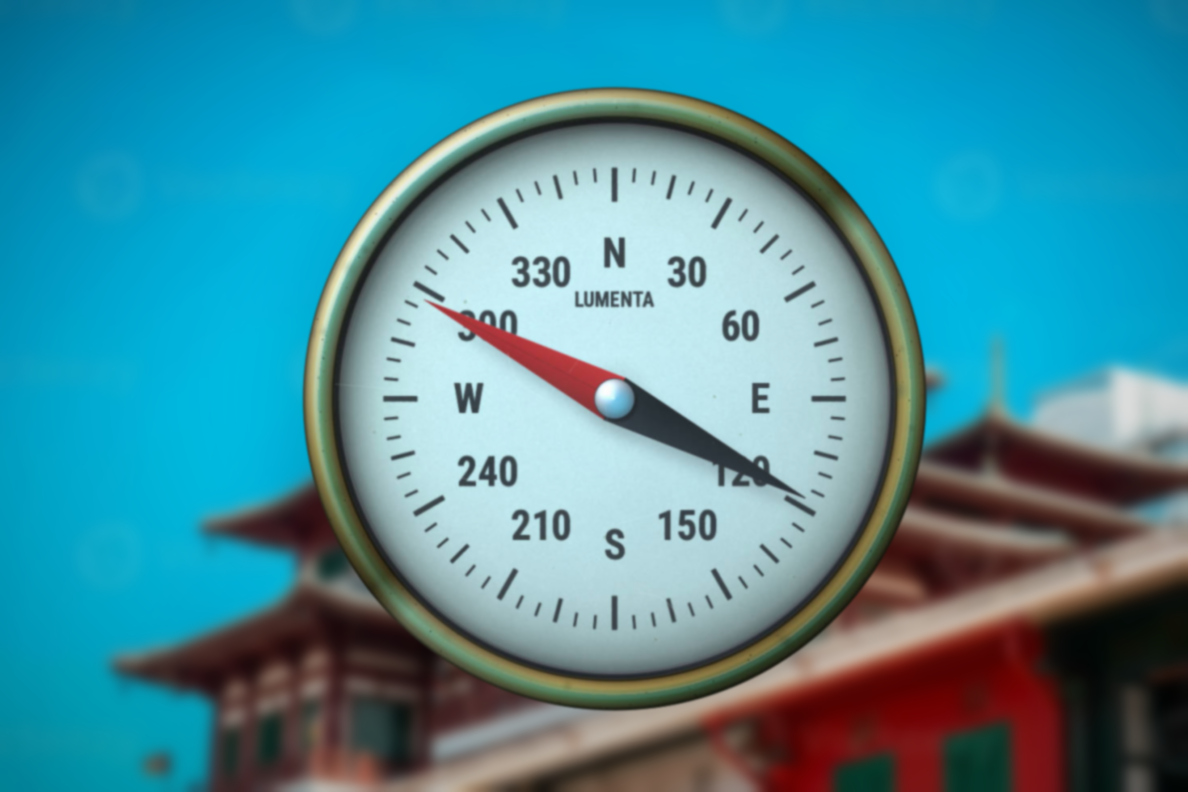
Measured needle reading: 297.5 °
